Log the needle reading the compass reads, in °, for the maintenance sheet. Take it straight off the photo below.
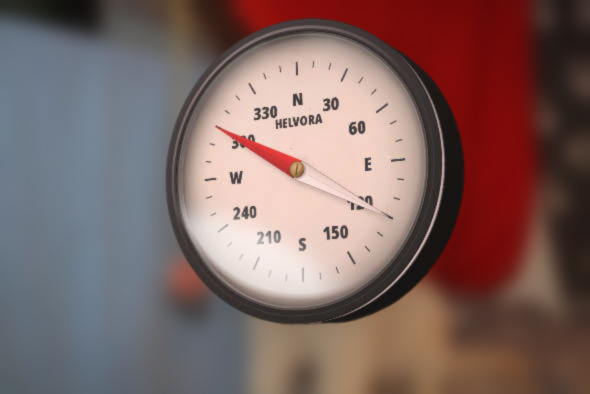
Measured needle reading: 300 °
